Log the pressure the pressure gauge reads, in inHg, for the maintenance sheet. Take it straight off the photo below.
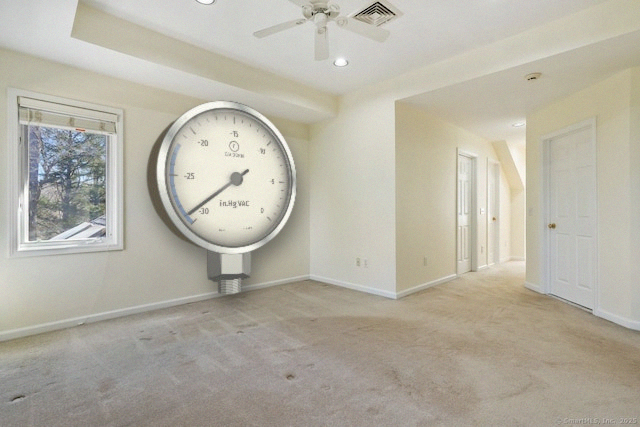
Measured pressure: -29 inHg
